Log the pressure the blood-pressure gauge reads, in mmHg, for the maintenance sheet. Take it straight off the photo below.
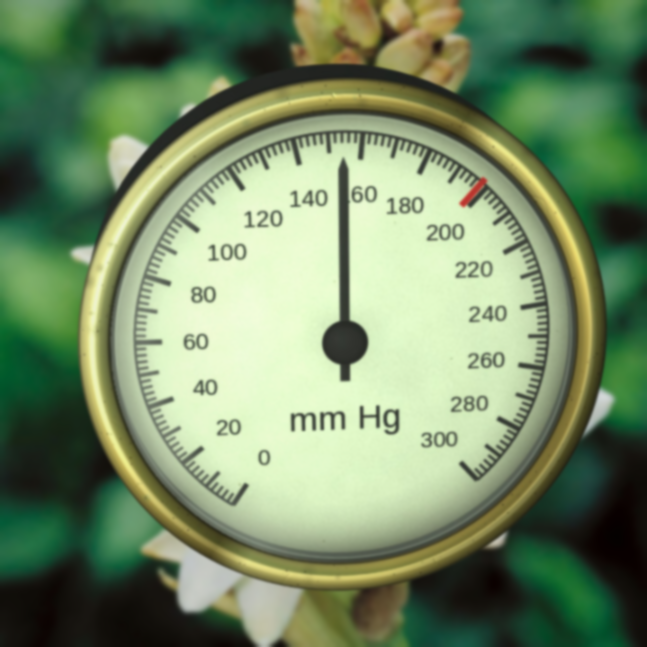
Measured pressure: 154 mmHg
